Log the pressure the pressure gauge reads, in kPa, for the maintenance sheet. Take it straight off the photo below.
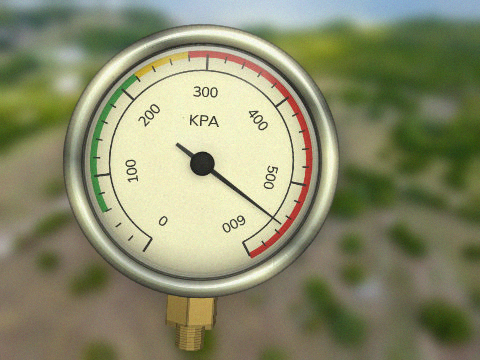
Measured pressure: 550 kPa
